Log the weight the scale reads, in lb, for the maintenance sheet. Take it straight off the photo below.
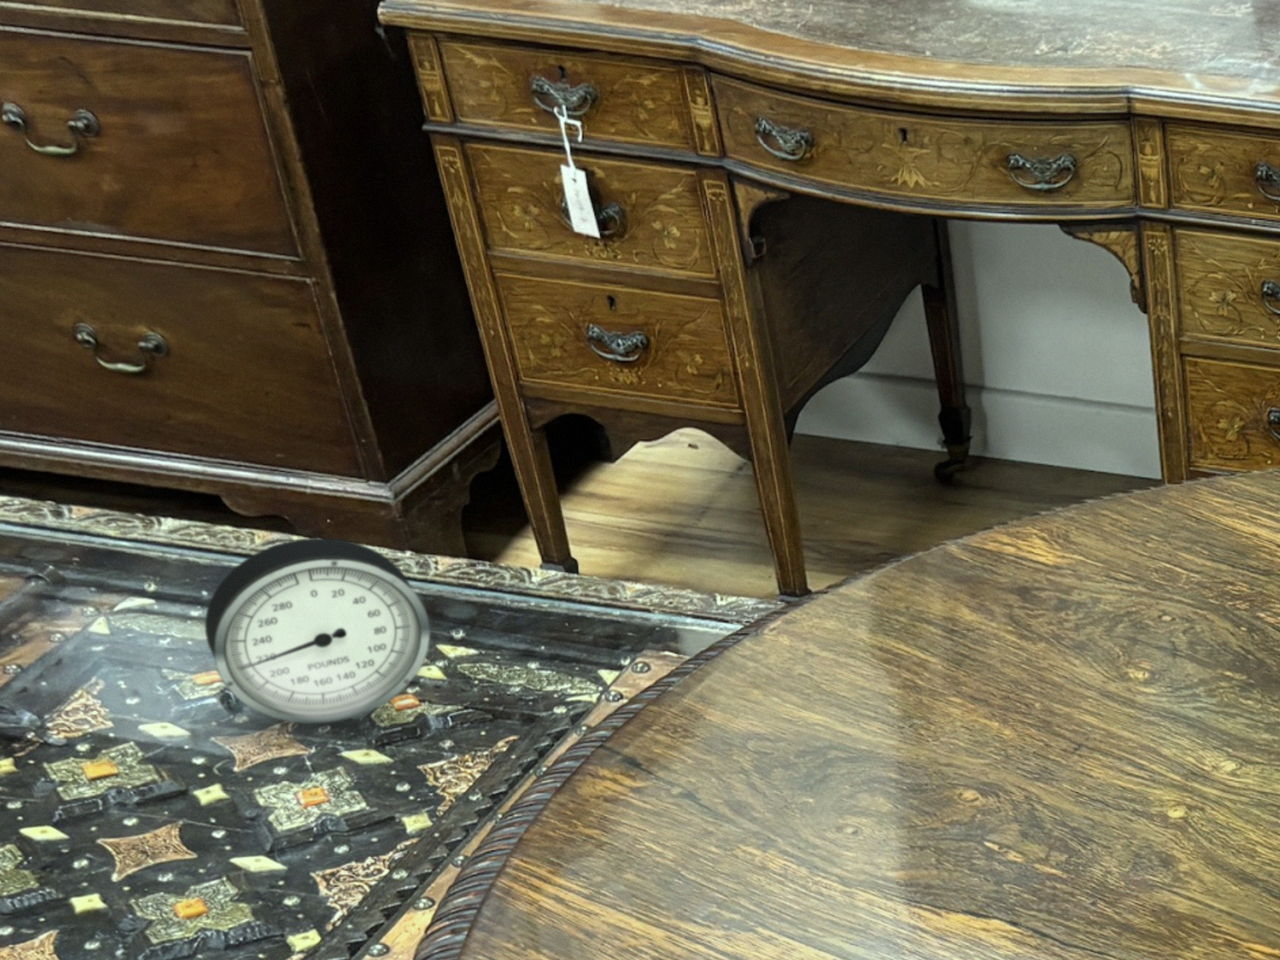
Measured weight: 220 lb
